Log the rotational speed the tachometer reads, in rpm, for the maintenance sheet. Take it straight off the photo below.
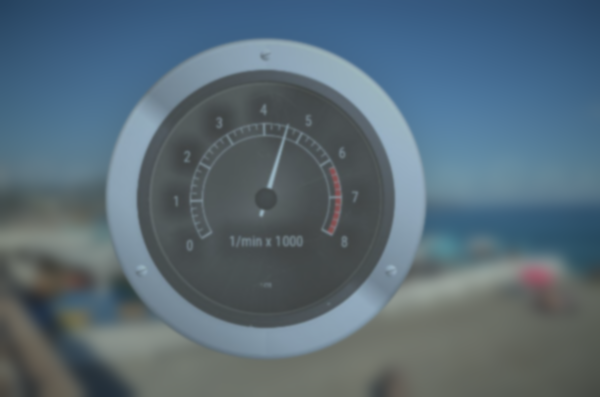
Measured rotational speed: 4600 rpm
